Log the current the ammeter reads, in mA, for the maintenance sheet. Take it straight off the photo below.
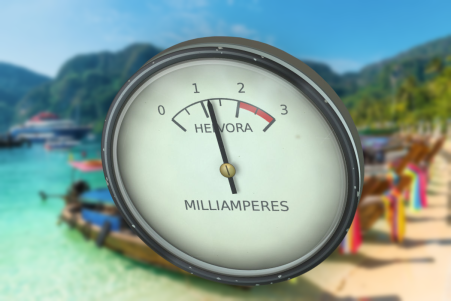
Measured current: 1.25 mA
